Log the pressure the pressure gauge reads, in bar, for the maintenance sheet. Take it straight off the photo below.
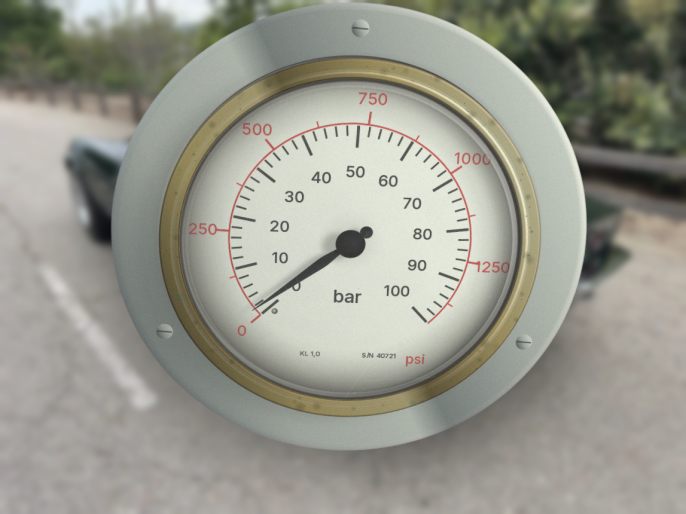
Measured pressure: 2 bar
